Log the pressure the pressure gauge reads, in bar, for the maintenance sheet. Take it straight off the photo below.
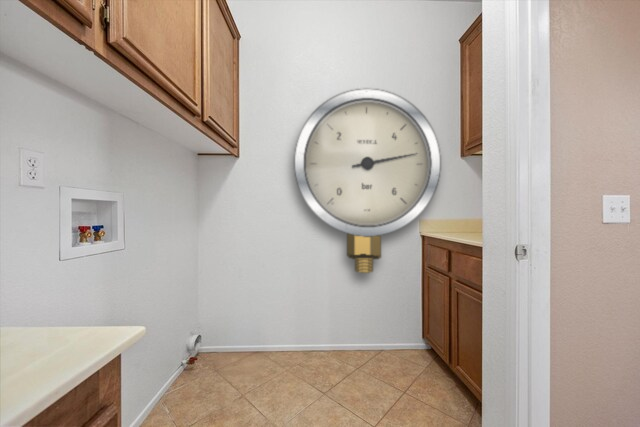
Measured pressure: 4.75 bar
